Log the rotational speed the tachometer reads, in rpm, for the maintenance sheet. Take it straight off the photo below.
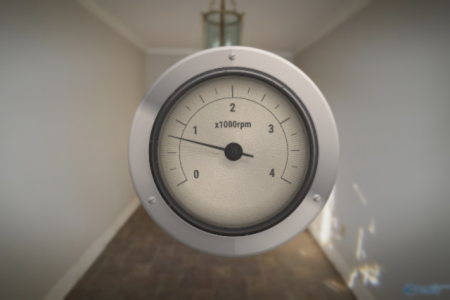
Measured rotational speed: 750 rpm
